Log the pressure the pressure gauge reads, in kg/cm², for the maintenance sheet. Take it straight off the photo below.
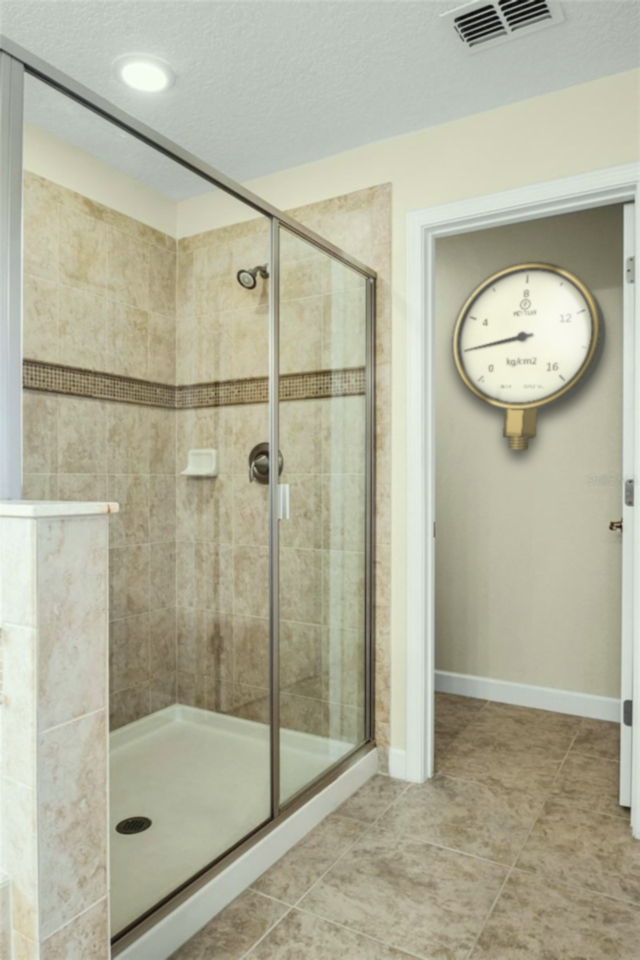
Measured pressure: 2 kg/cm²
